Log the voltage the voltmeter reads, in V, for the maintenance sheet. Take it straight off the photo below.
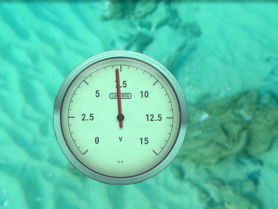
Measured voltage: 7.25 V
